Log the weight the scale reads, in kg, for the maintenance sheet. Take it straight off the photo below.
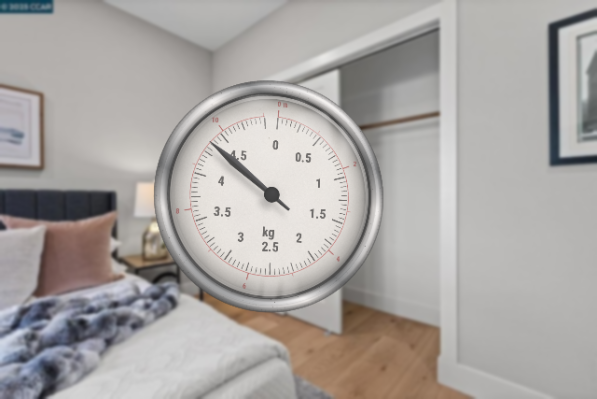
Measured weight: 4.35 kg
